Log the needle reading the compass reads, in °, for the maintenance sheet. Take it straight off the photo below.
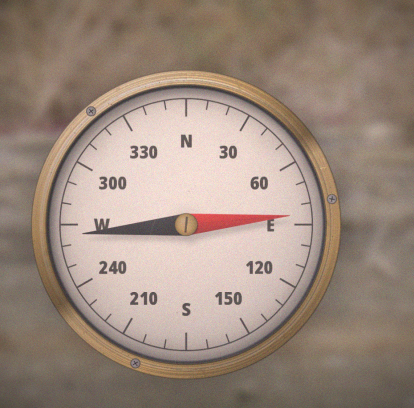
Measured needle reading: 85 °
